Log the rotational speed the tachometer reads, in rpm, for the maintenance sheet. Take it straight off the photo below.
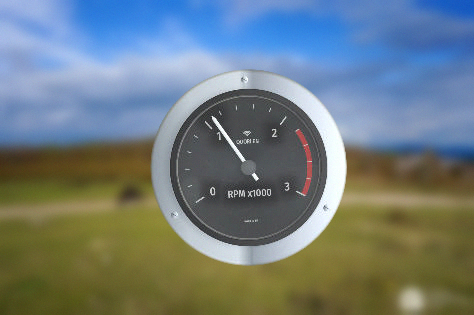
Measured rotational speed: 1100 rpm
